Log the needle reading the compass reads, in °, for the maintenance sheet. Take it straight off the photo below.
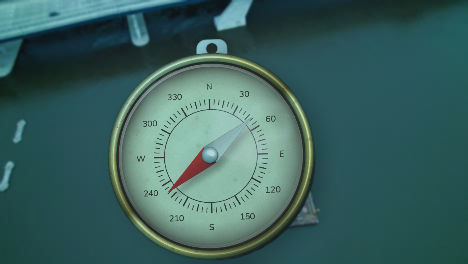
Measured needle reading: 230 °
